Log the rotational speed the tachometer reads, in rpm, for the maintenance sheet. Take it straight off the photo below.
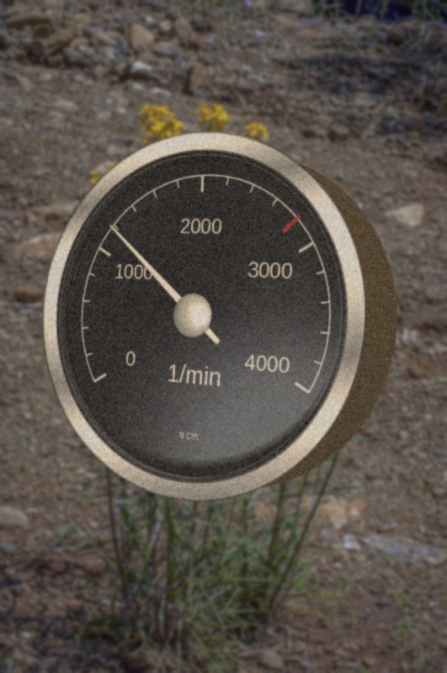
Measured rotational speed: 1200 rpm
